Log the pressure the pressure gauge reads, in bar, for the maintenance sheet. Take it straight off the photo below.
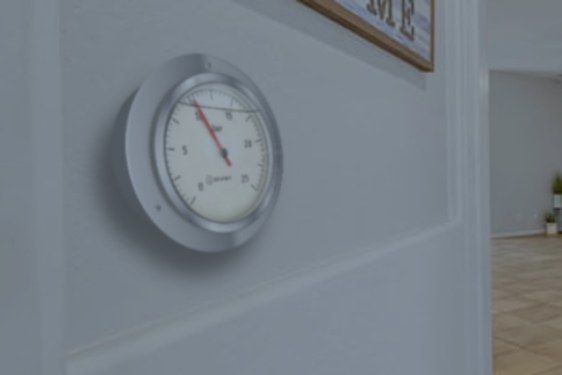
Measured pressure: 10 bar
